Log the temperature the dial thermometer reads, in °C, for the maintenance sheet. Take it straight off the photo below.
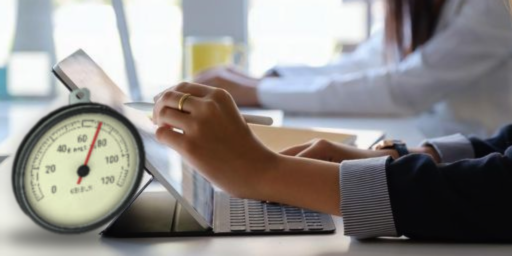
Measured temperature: 70 °C
